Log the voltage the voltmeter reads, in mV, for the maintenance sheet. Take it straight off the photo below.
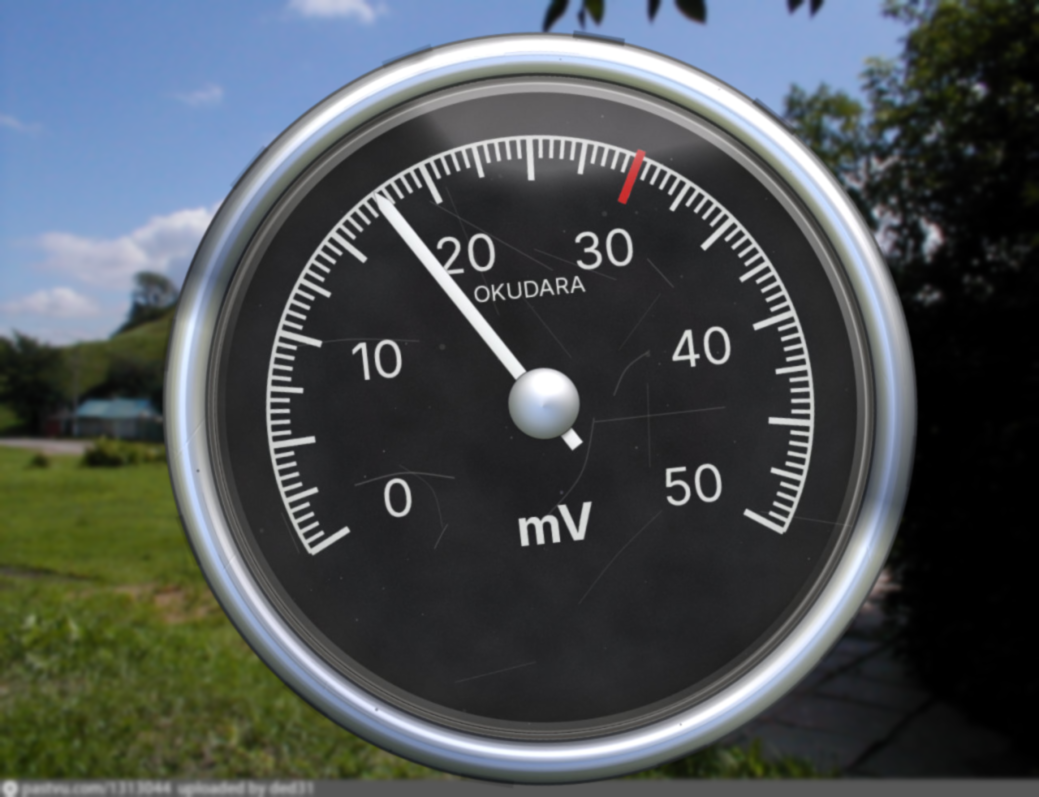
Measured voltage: 17.5 mV
